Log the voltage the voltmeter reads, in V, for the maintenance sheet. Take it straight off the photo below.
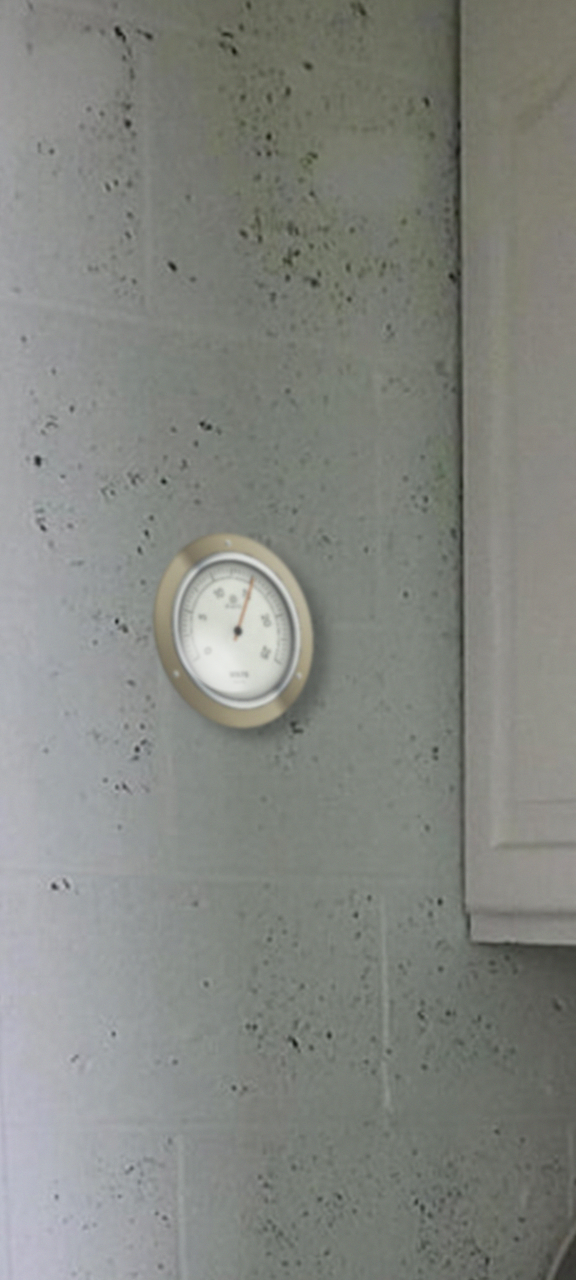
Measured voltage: 15 V
